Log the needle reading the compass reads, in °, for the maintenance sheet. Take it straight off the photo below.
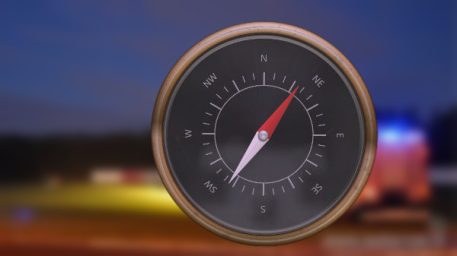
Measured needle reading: 35 °
